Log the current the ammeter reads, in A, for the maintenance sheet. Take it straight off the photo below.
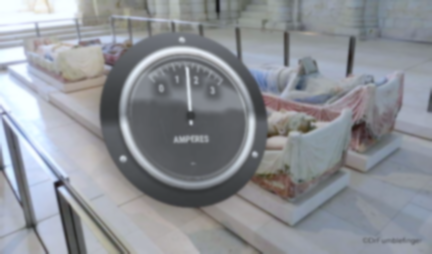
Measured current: 1.5 A
